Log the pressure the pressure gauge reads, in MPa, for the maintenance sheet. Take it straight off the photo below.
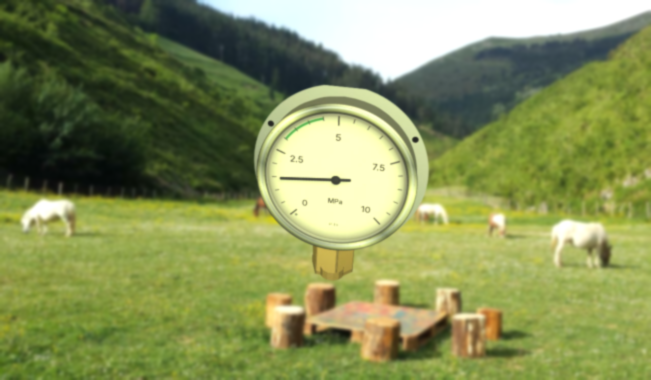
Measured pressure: 1.5 MPa
